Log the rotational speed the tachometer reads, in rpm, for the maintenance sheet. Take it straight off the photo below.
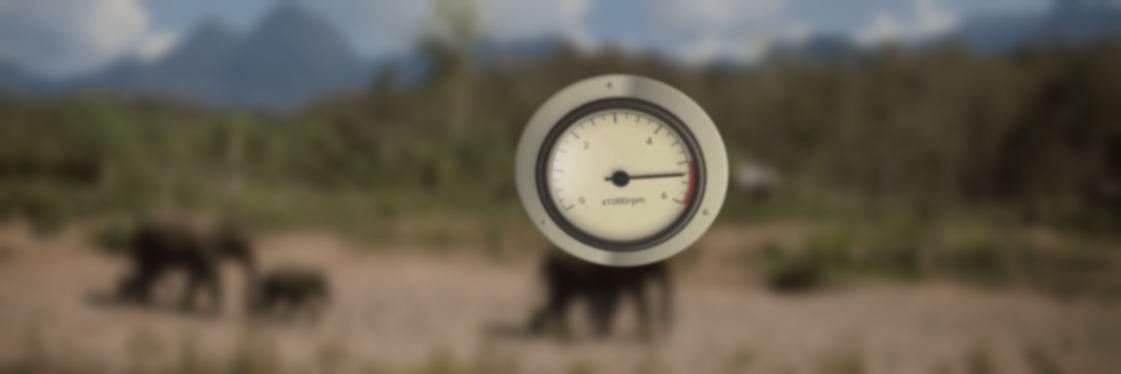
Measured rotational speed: 5250 rpm
